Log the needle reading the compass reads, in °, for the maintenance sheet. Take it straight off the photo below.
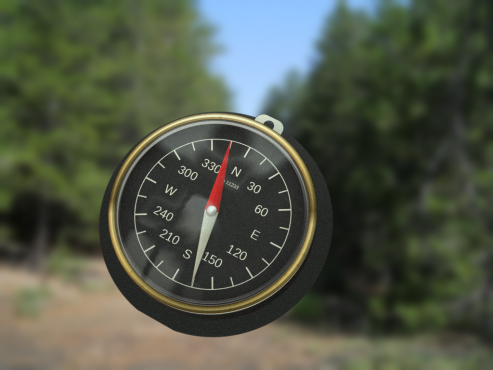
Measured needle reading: 345 °
